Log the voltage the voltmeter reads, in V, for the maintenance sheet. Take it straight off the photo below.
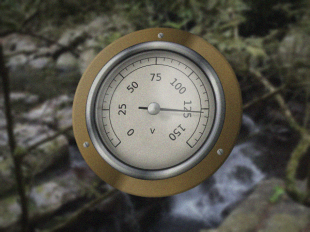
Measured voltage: 127.5 V
